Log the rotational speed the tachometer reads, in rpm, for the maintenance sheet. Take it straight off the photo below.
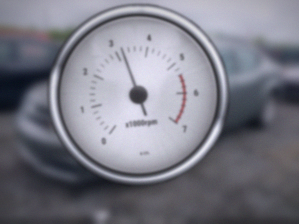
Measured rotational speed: 3200 rpm
